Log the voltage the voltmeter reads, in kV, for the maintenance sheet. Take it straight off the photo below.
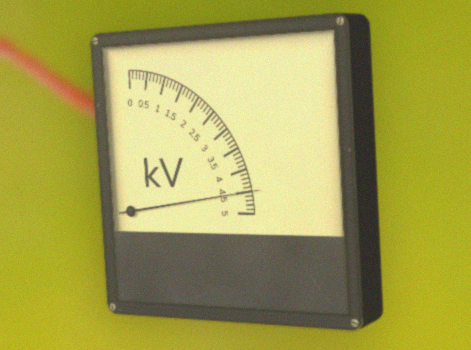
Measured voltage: 4.5 kV
